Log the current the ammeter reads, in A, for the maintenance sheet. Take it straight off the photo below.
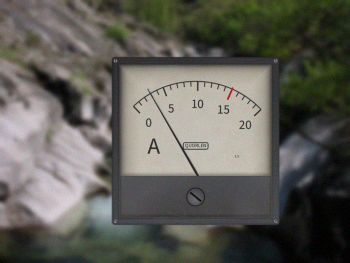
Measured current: 3 A
